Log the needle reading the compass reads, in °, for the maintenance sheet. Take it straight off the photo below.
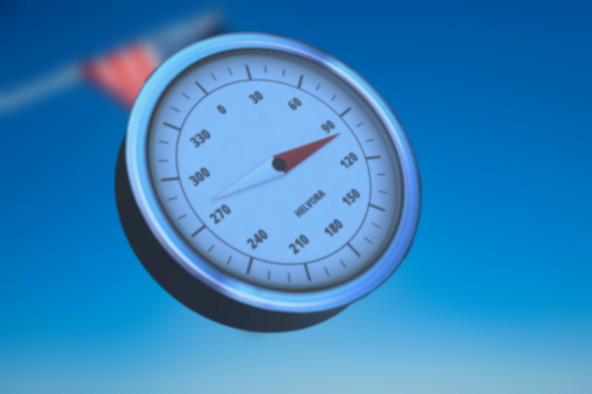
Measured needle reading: 100 °
